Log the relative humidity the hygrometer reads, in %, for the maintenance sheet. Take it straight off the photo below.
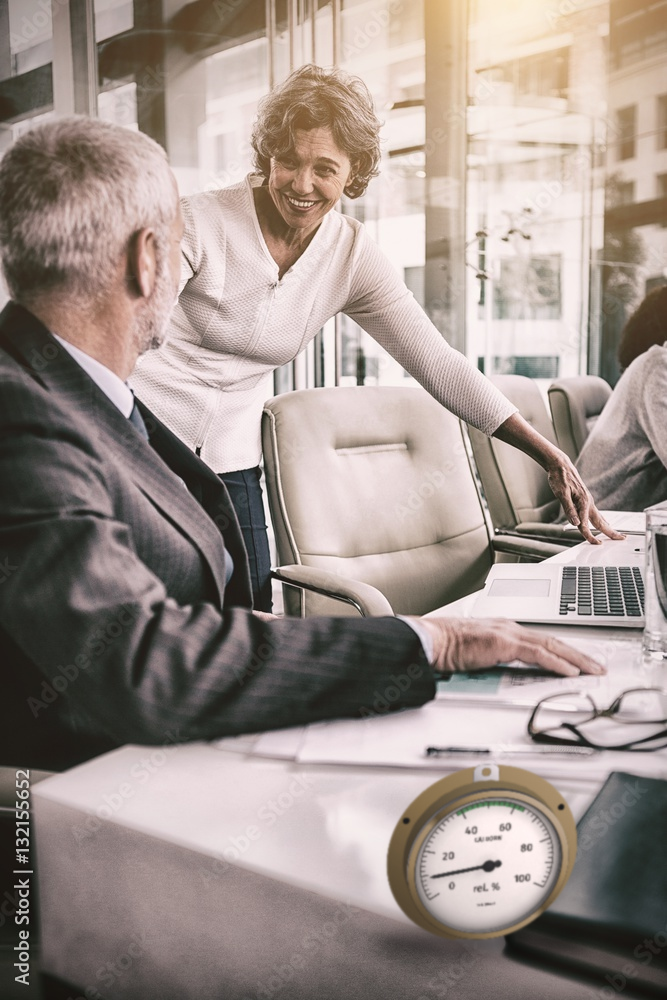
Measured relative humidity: 10 %
